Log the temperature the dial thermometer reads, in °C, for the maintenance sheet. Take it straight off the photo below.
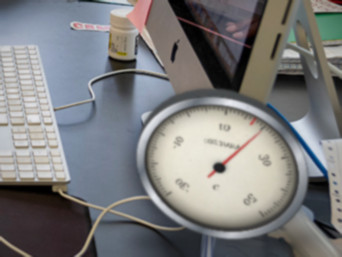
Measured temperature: 20 °C
